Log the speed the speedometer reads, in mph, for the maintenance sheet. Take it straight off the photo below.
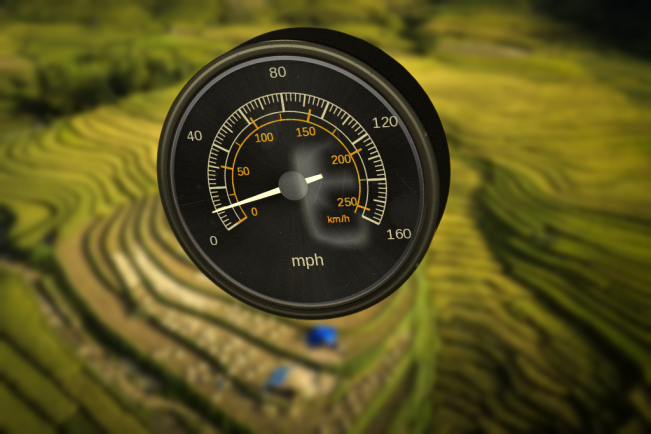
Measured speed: 10 mph
